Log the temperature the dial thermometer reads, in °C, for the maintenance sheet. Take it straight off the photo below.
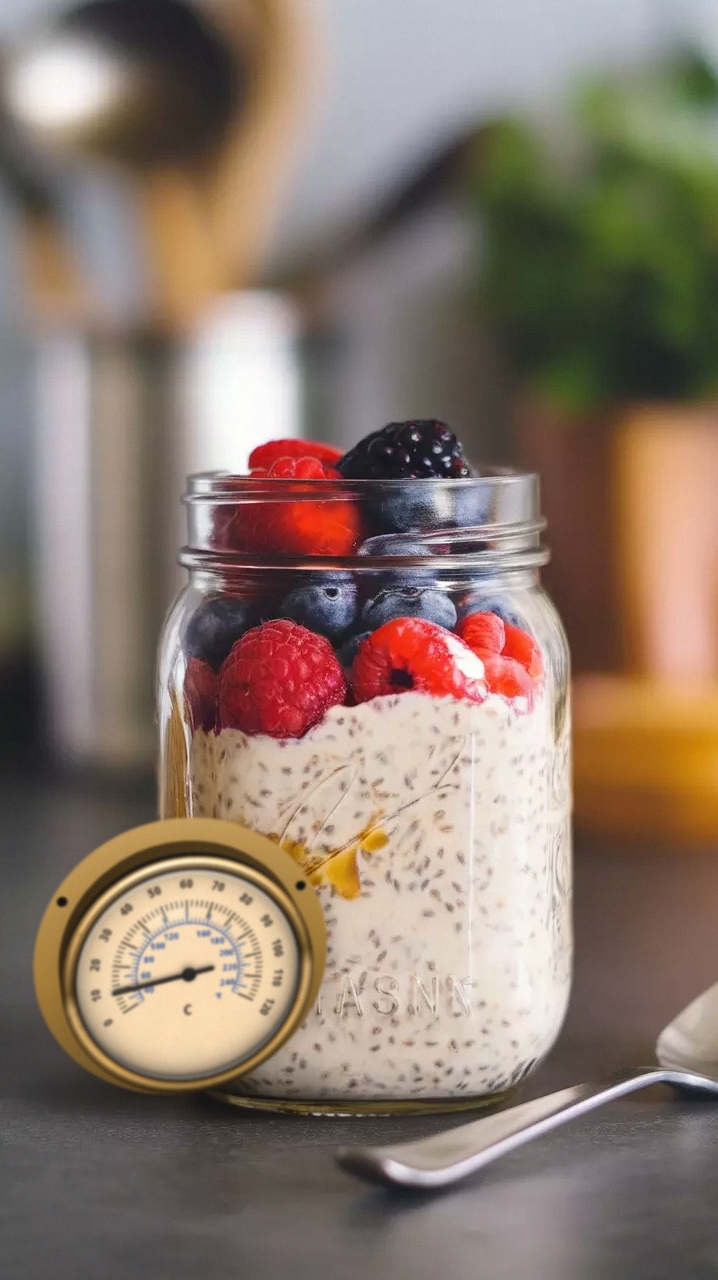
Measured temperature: 10 °C
